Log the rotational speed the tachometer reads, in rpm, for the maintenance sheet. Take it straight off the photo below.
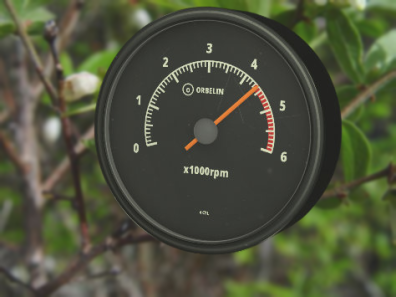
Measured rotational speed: 4400 rpm
